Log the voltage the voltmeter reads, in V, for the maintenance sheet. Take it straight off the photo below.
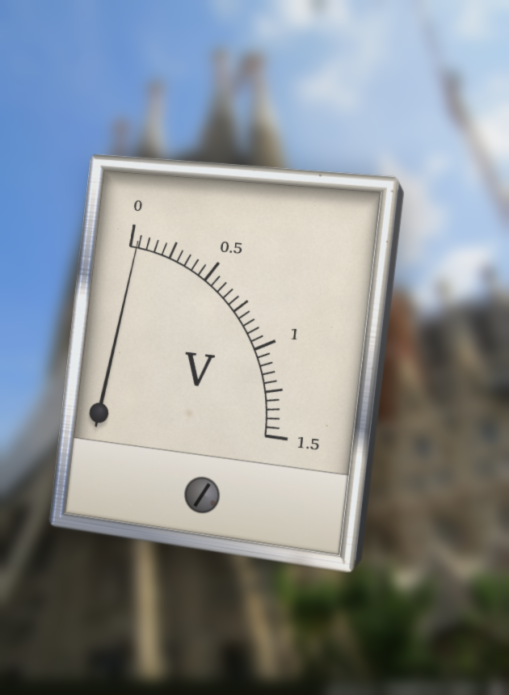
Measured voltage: 0.05 V
